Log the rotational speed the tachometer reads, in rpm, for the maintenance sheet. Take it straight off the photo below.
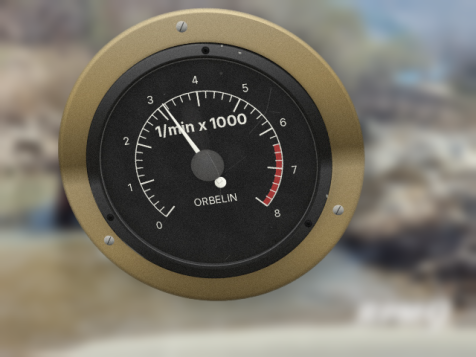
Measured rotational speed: 3200 rpm
